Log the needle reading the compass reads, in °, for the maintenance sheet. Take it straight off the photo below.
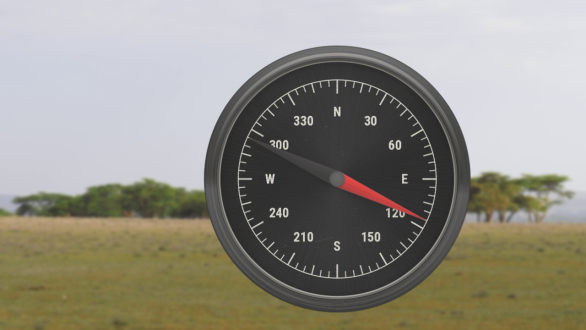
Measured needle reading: 115 °
